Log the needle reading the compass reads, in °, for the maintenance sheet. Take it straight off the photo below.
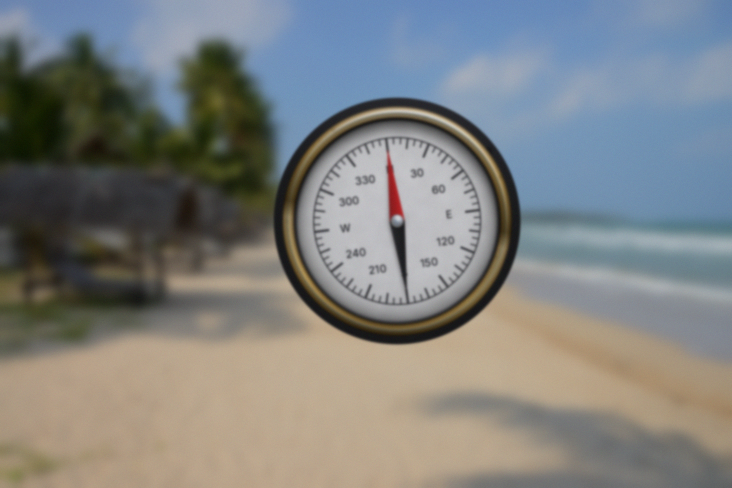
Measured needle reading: 0 °
